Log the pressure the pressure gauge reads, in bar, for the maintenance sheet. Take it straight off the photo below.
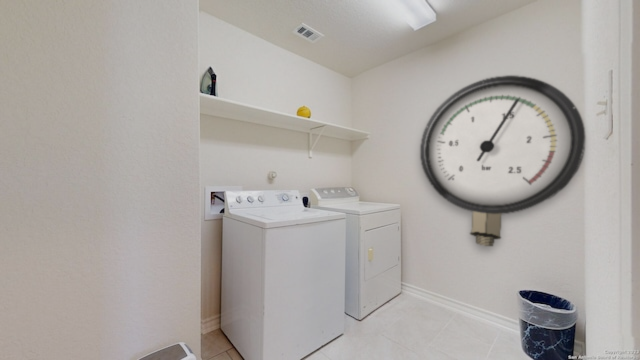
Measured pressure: 1.5 bar
